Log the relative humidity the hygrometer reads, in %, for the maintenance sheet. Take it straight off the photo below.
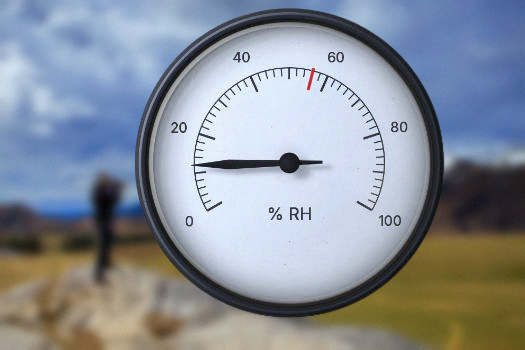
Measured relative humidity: 12 %
